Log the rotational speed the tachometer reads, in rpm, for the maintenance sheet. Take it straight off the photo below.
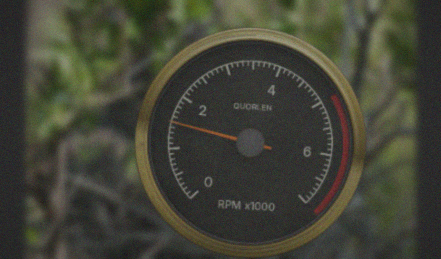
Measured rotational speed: 1500 rpm
